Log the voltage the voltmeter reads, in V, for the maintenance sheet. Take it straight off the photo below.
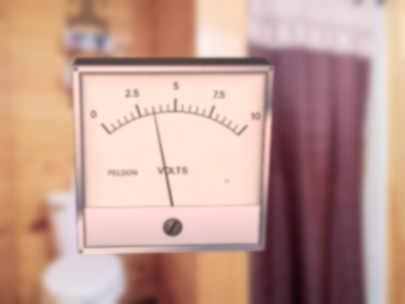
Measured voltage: 3.5 V
